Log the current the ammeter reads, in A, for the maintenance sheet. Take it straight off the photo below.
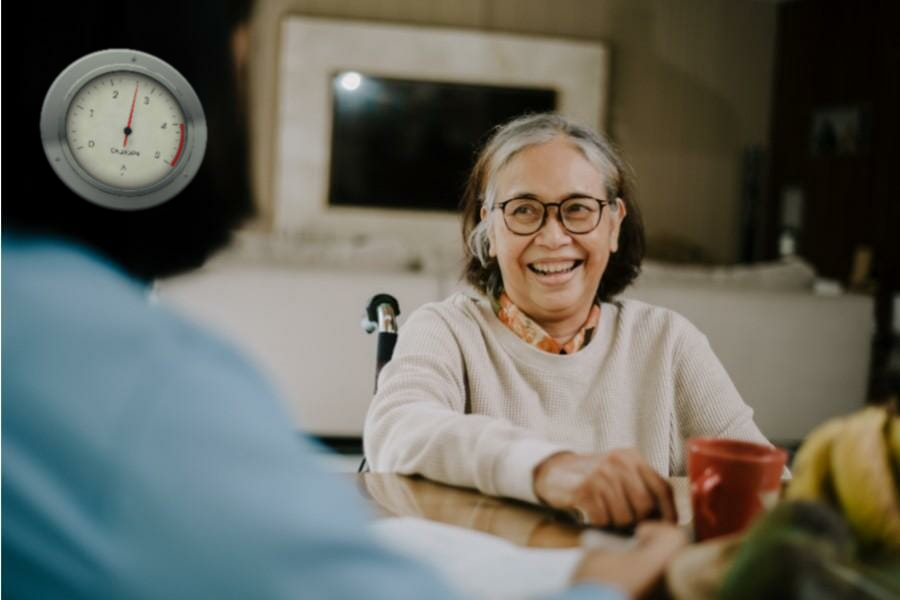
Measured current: 2.6 A
